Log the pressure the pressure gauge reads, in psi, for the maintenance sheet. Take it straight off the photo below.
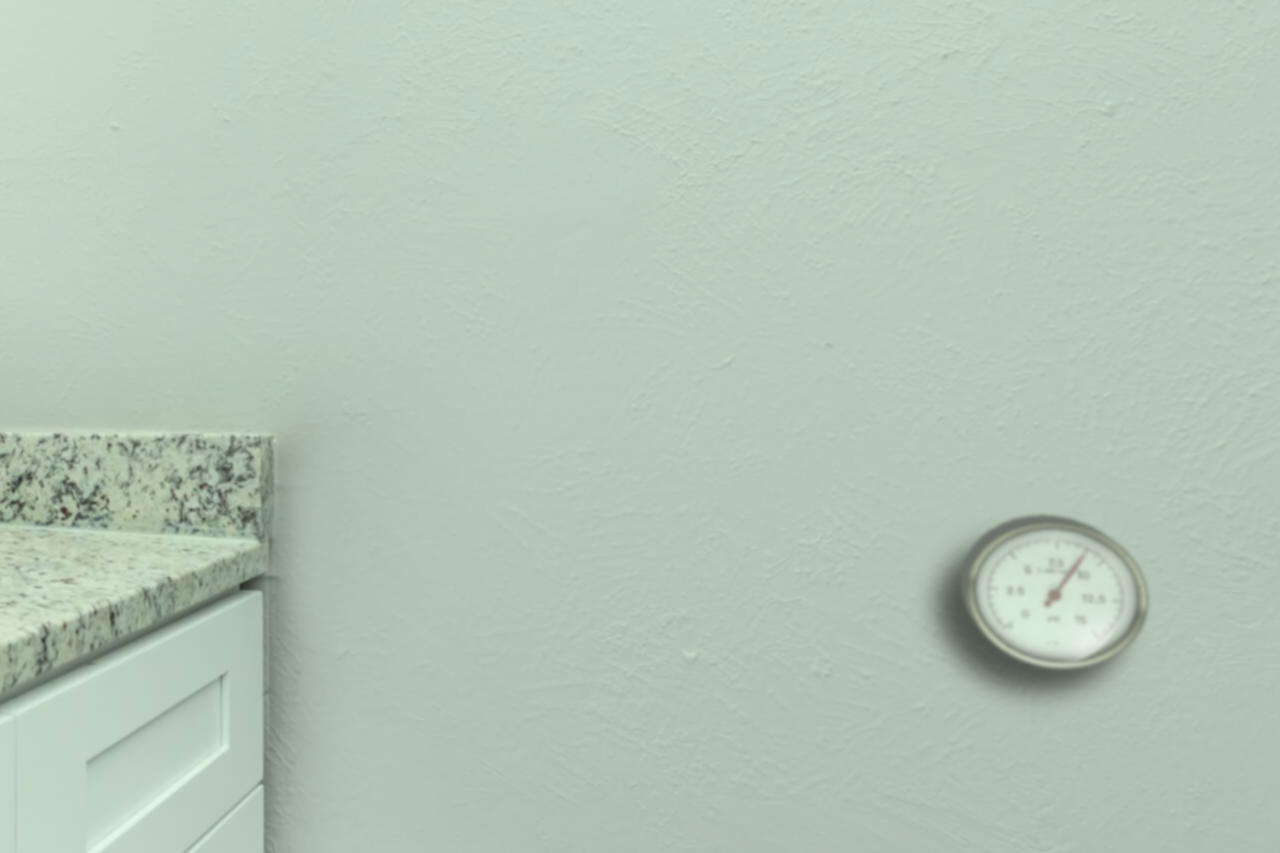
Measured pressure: 9 psi
